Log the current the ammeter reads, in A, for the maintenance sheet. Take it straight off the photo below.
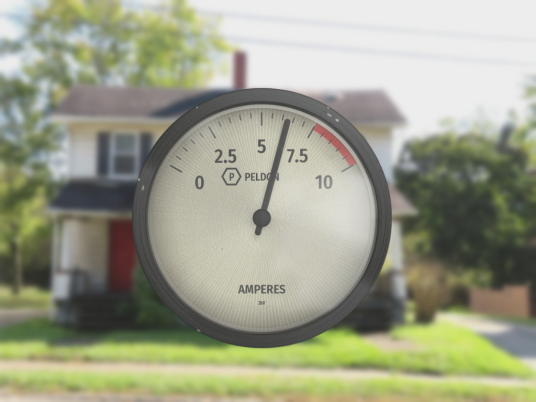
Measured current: 6.25 A
